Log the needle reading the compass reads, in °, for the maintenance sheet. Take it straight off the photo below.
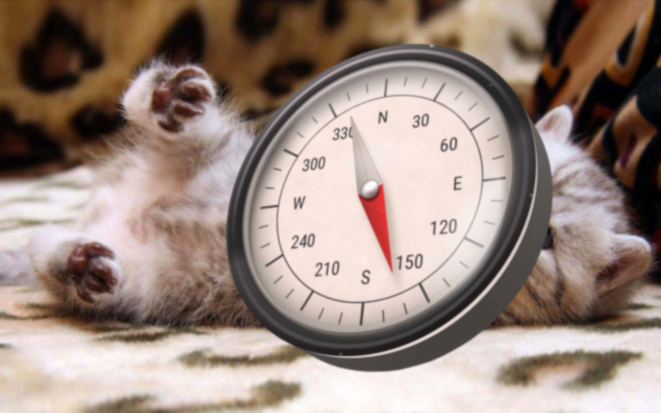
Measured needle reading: 160 °
